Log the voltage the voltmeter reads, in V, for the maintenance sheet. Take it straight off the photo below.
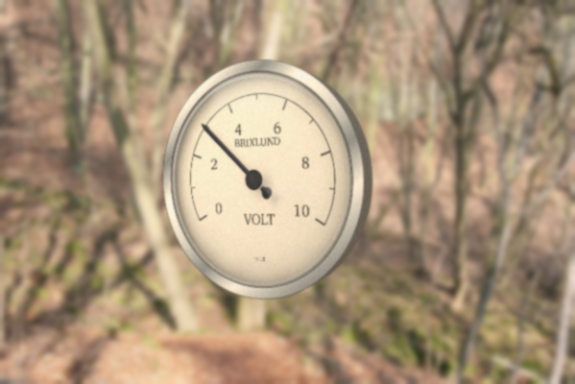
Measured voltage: 3 V
